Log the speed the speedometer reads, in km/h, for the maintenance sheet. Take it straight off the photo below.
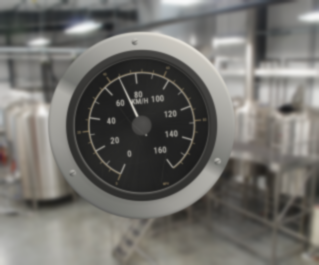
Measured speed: 70 km/h
